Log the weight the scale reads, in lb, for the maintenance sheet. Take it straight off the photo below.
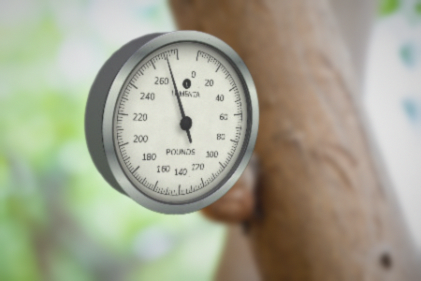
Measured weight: 270 lb
